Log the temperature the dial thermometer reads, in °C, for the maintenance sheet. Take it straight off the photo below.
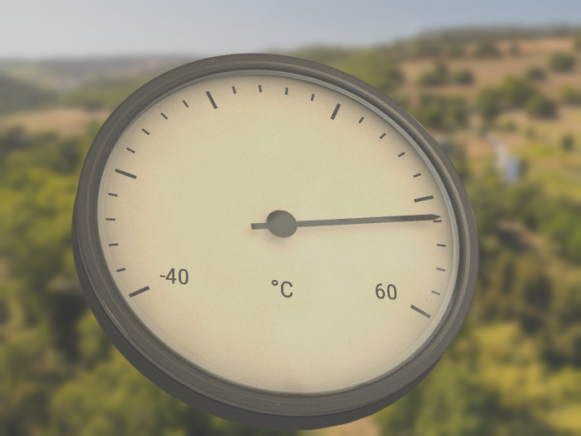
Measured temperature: 44 °C
